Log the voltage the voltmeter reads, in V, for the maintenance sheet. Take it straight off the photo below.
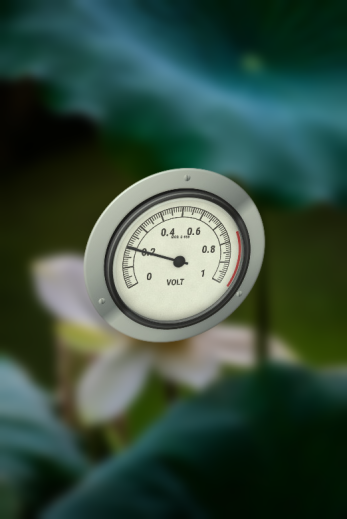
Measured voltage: 0.2 V
